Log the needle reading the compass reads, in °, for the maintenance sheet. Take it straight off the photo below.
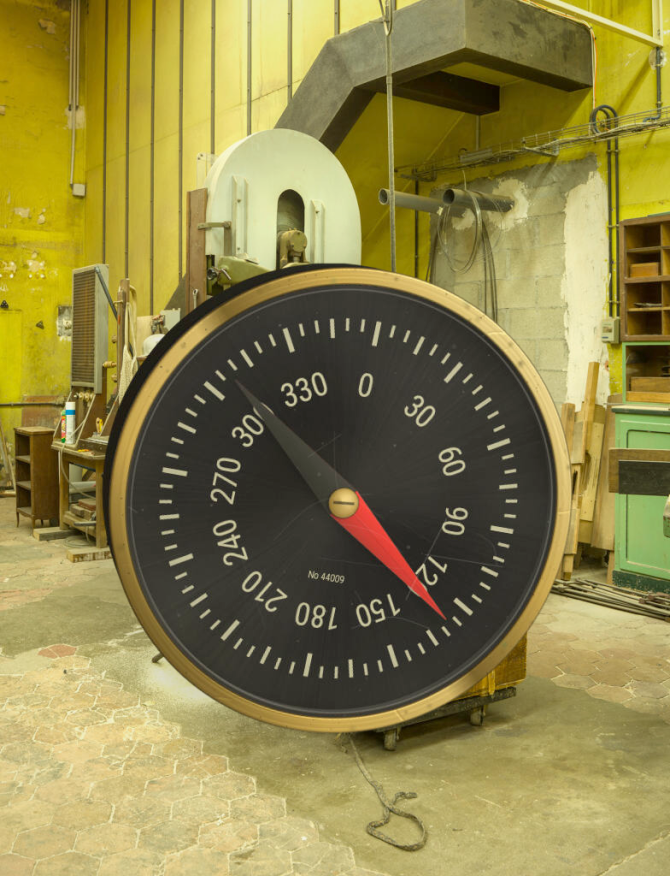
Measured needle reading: 127.5 °
